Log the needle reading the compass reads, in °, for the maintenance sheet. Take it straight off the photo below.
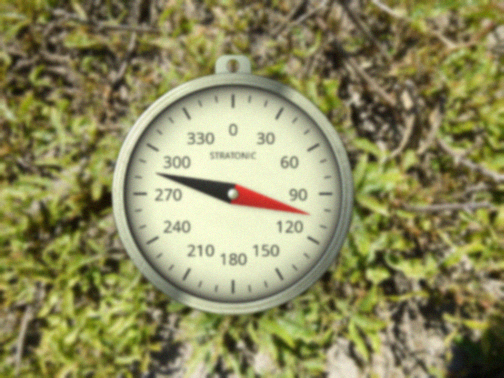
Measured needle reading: 105 °
